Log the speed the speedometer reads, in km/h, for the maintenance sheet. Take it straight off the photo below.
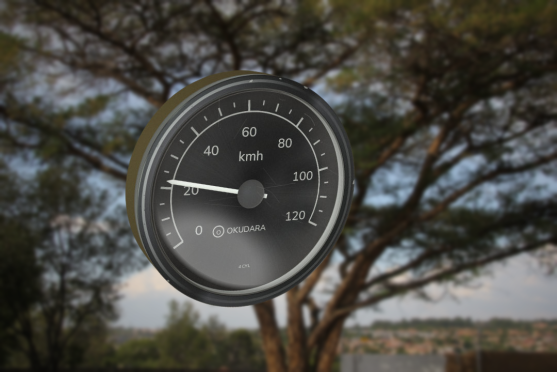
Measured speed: 22.5 km/h
